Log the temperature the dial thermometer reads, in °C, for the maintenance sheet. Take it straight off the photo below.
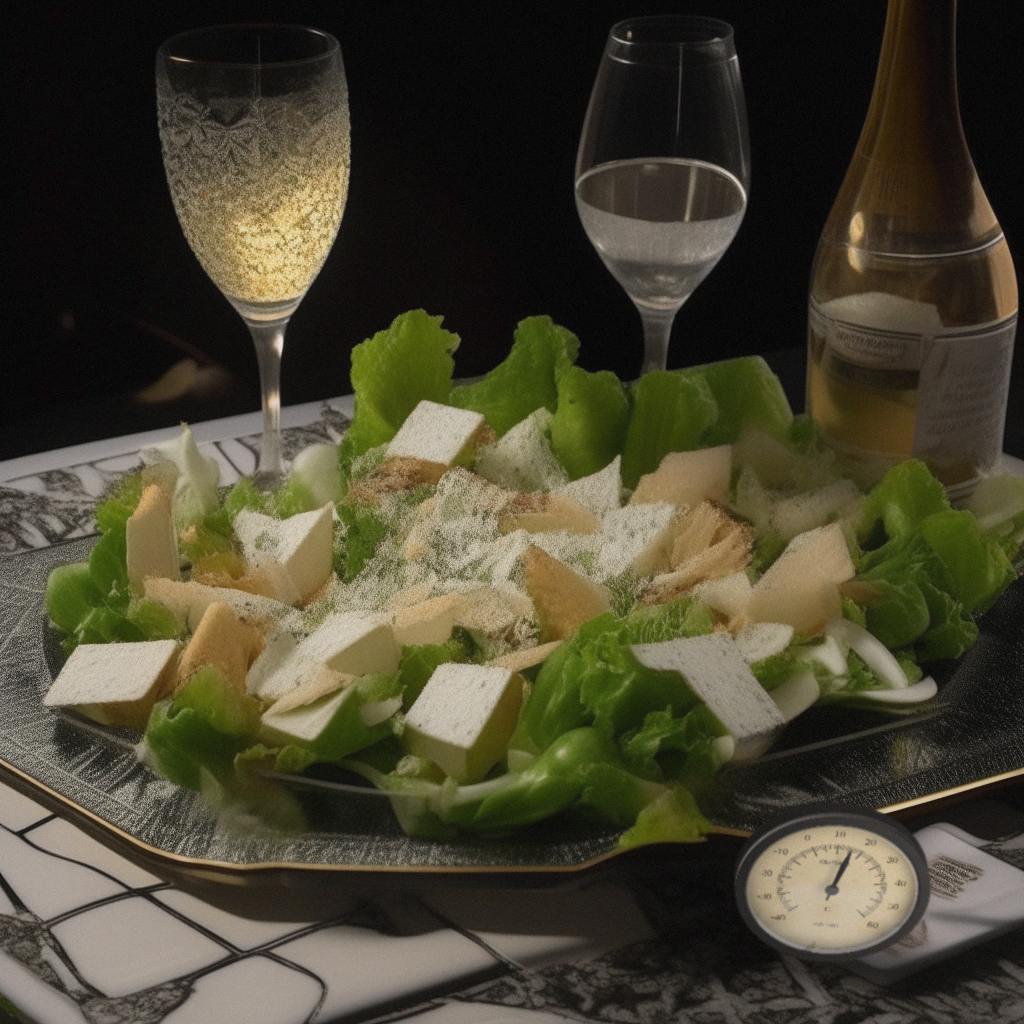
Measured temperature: 15 °C
